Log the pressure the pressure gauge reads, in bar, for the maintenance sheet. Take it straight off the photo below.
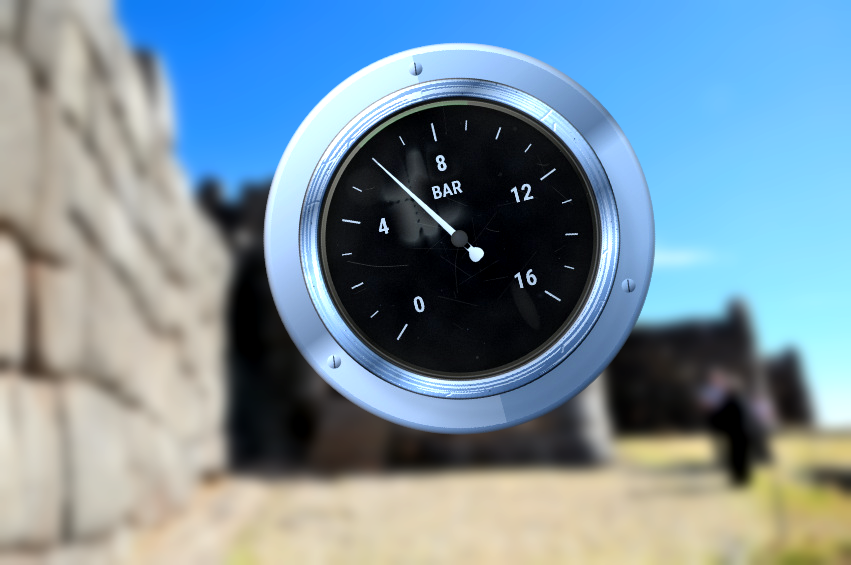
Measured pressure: 6 bar
